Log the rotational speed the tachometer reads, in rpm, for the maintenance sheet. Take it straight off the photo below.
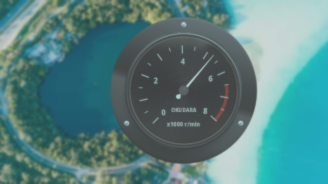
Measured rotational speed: 5250 rpm
